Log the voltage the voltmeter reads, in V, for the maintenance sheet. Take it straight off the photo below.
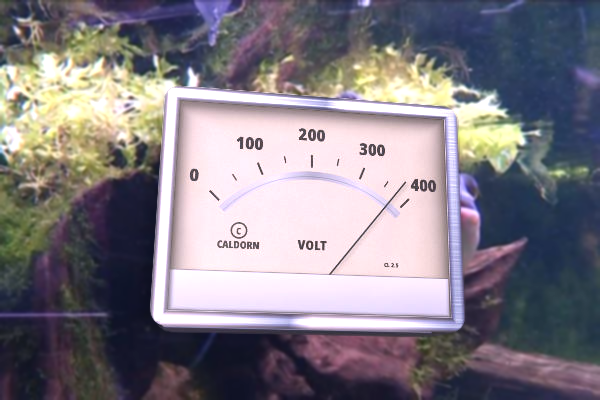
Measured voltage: 375 V
